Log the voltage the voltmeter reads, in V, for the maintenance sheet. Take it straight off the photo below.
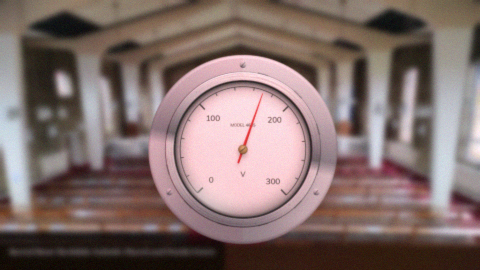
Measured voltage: 170 V
